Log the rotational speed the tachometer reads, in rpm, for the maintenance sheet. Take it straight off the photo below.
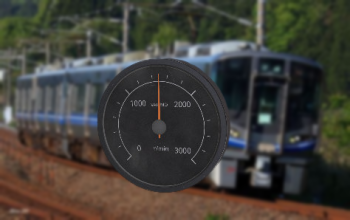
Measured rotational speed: 1500 rpm
